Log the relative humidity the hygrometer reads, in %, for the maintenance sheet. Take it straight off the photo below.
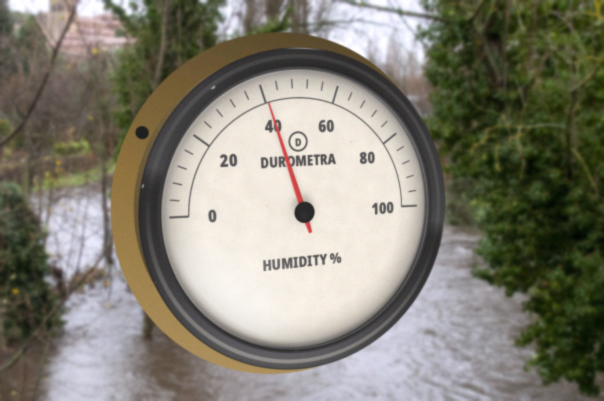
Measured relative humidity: 40 %
